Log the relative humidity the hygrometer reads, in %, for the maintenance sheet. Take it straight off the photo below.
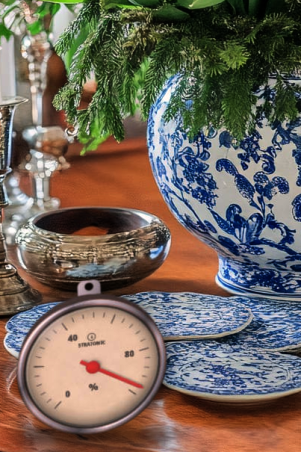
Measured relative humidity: 96 %
